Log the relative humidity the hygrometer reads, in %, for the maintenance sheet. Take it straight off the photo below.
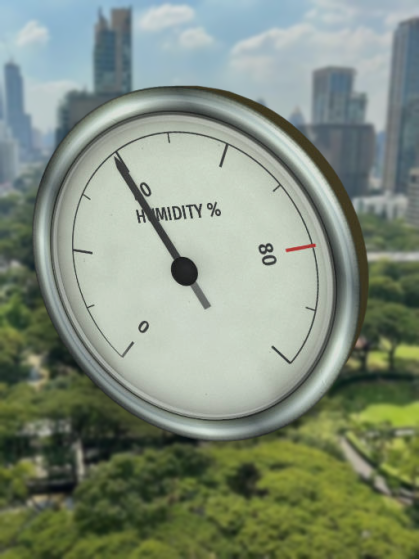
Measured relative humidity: 40 %
